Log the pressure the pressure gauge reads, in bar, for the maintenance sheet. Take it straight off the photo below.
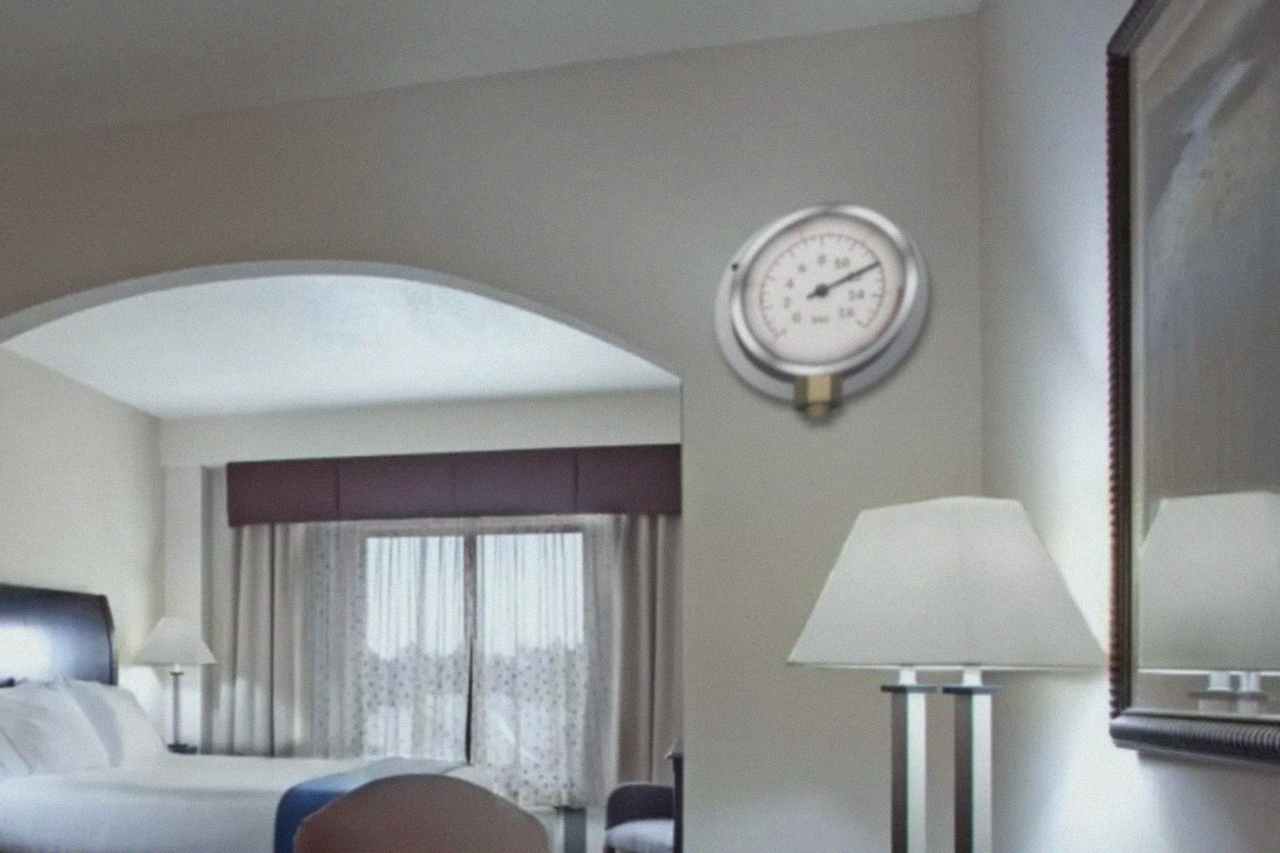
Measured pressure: 12 bar
